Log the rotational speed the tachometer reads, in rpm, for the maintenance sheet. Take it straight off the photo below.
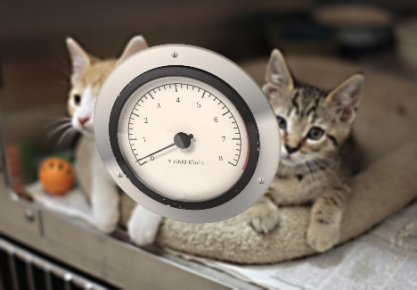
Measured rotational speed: 200 rpm
